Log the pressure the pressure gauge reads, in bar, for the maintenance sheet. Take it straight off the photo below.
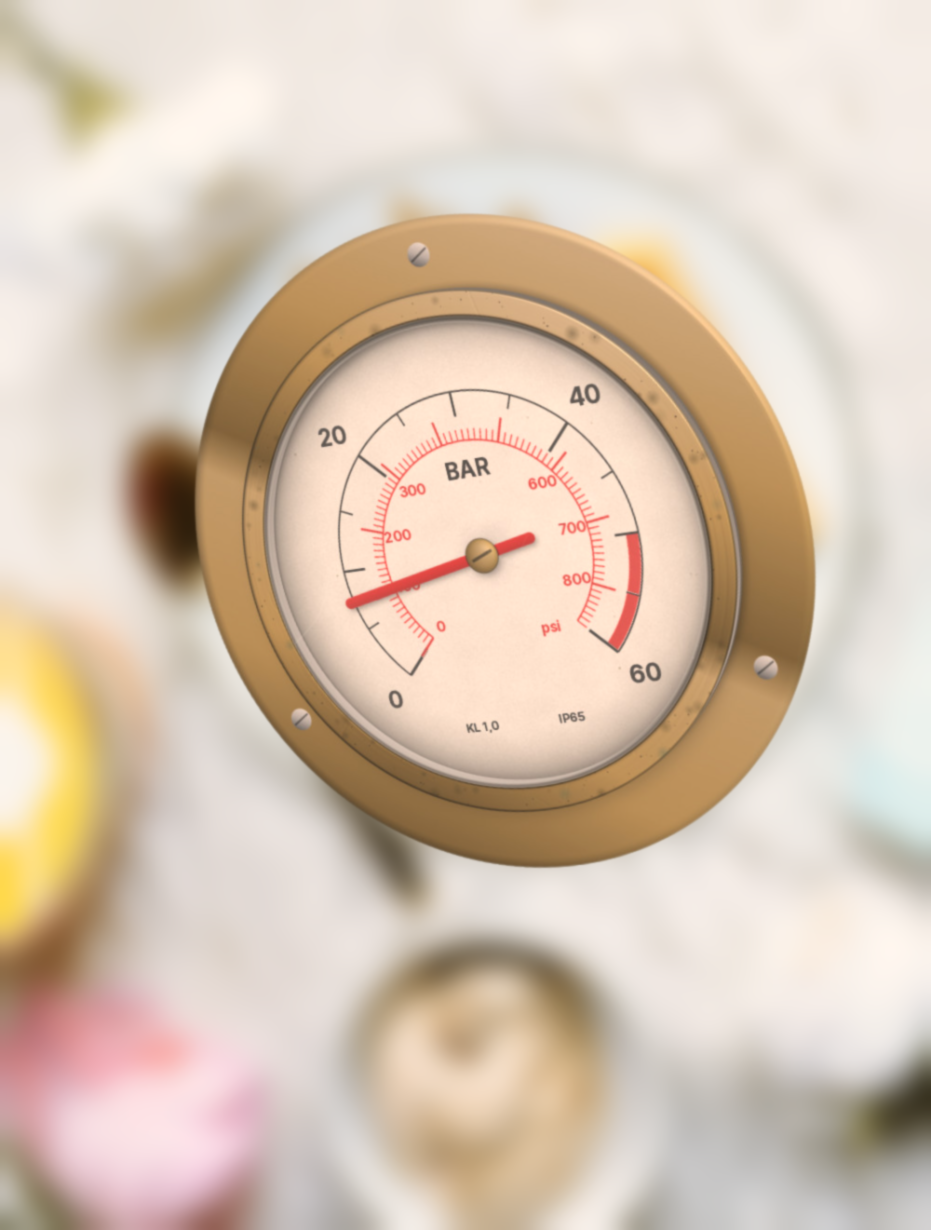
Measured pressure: 7.5 bar
